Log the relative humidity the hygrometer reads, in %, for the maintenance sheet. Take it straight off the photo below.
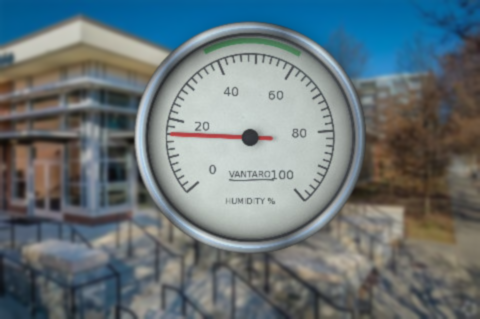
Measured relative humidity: 16 %
